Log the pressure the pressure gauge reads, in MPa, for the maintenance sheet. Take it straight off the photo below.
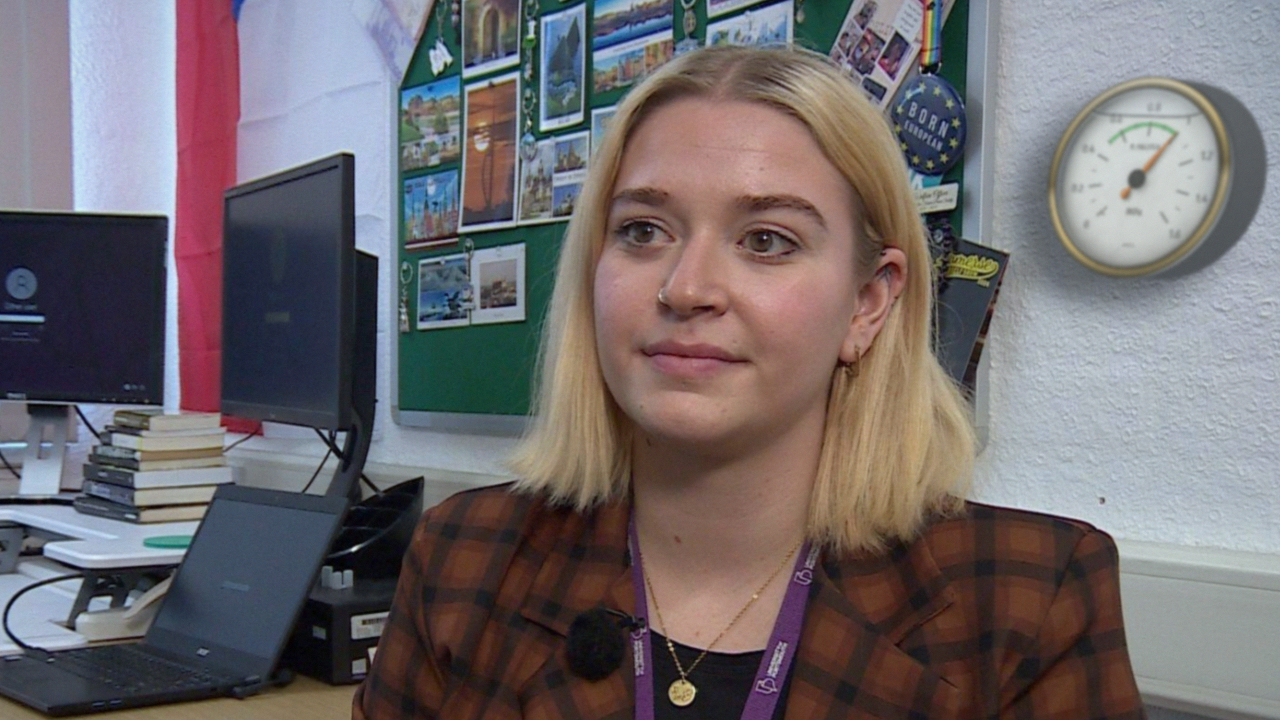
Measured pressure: 1 MPa
